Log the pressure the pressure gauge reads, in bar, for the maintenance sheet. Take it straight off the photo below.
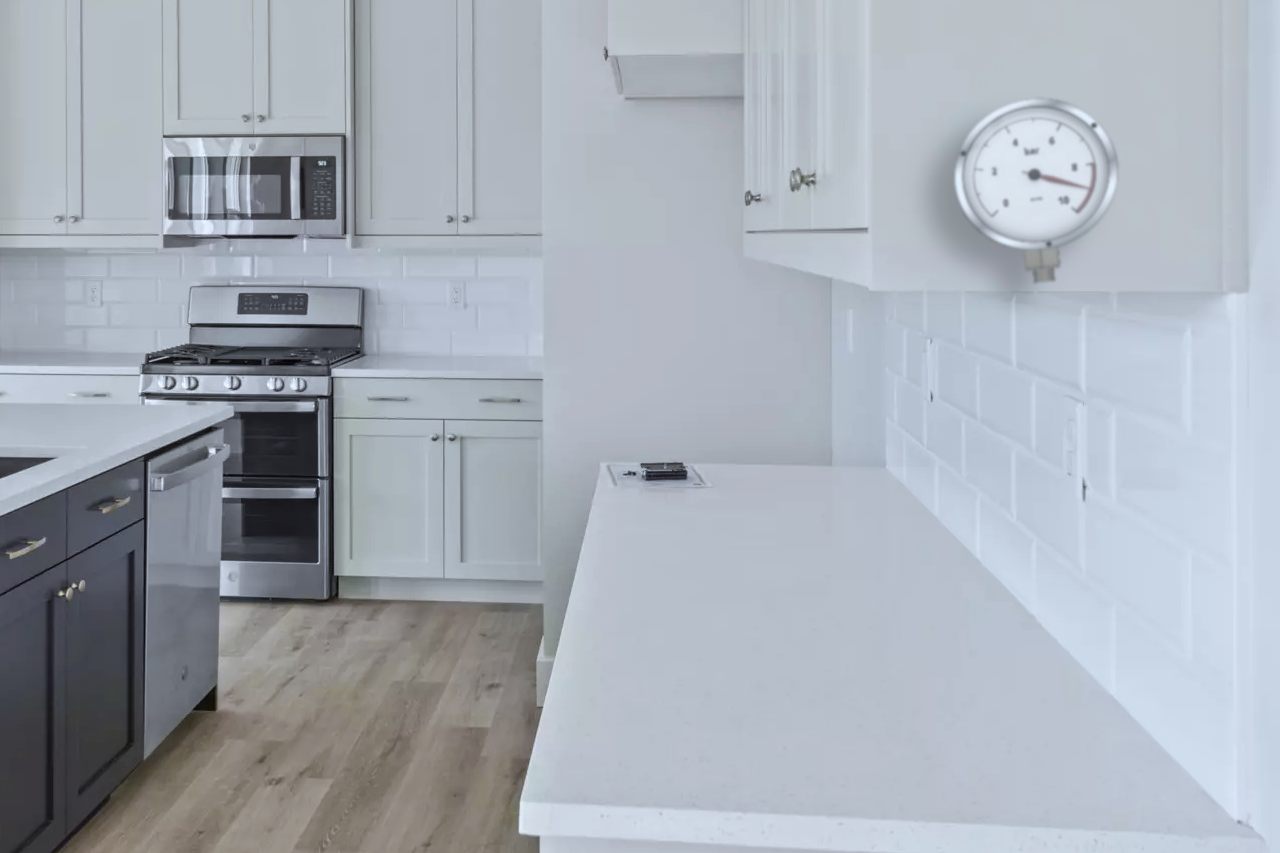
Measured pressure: 9 bar
